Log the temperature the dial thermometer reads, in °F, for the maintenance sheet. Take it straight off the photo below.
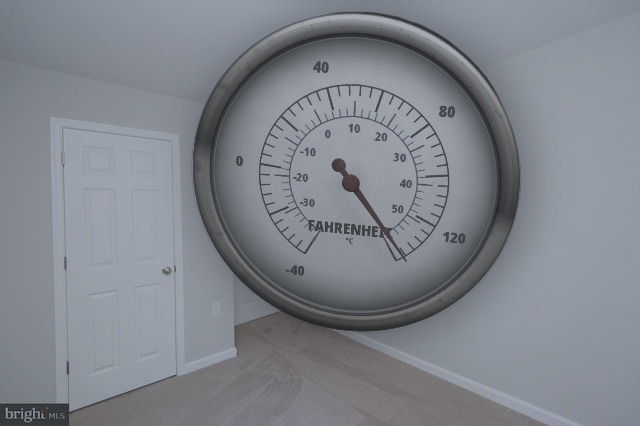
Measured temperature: 136 °F
